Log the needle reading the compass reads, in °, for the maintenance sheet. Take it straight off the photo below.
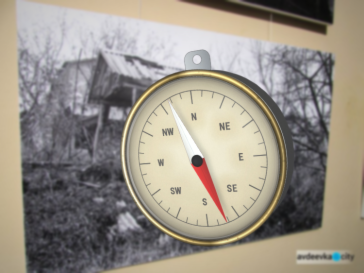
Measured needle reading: 160 °
